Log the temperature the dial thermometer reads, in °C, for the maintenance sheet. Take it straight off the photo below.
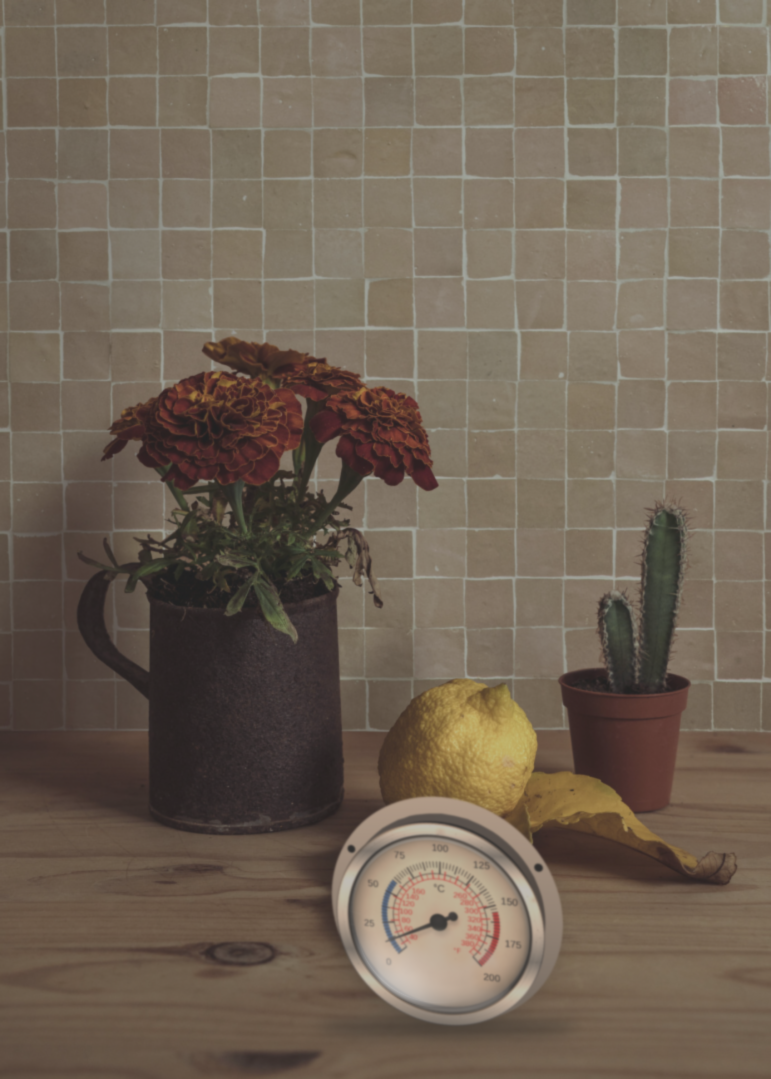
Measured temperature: 12.5 °C
